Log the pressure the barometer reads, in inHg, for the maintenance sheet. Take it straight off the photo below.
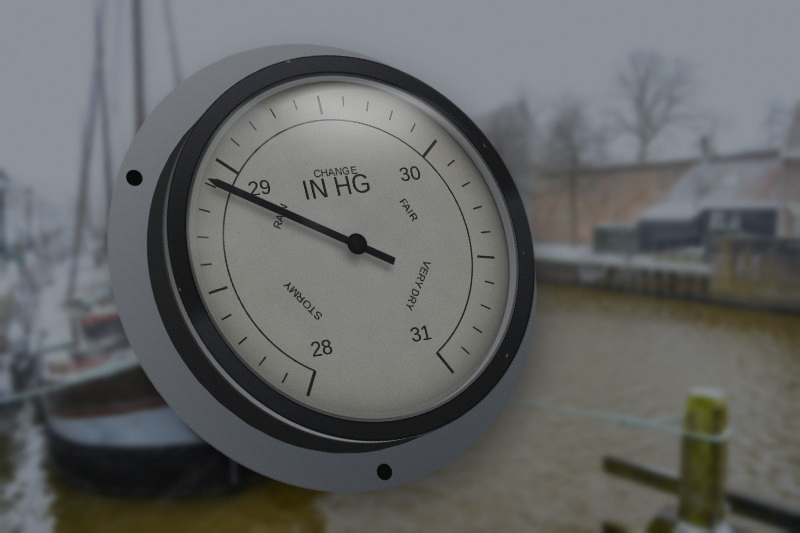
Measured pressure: 28.9 inHg
